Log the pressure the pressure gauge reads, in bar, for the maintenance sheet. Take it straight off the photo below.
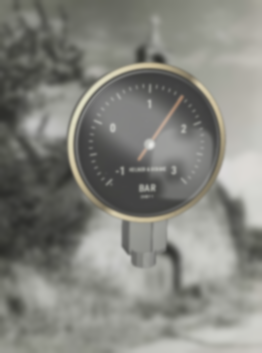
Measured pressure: 1.5 bar
